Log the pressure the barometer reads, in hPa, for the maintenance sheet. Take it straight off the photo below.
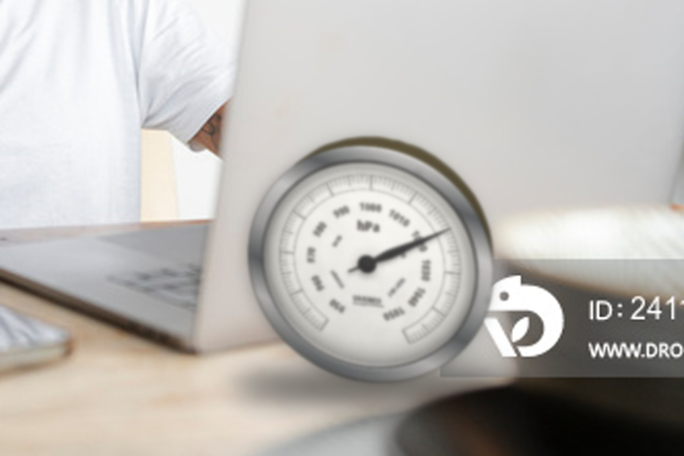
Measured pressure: 1020 hPa
